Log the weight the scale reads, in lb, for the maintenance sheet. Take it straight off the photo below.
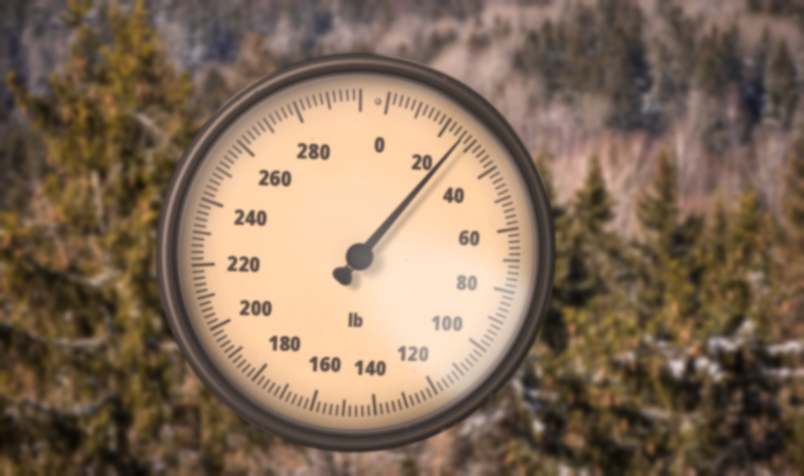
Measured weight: 26 lb
